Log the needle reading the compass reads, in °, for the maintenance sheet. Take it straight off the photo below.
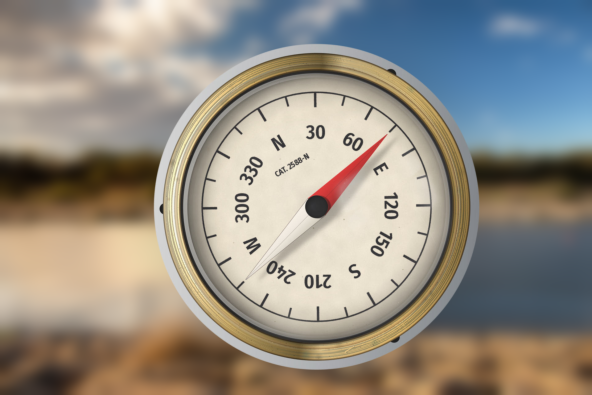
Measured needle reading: 75 °
